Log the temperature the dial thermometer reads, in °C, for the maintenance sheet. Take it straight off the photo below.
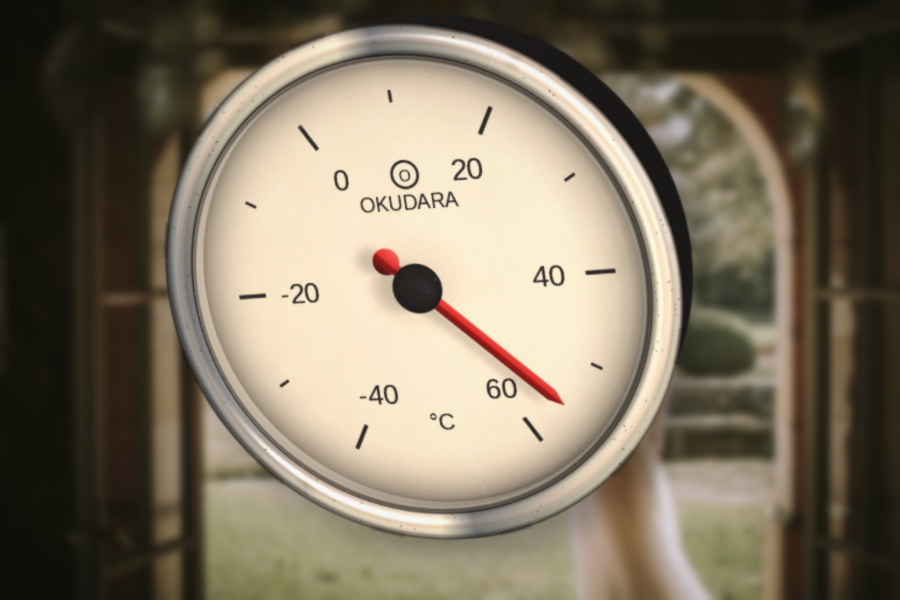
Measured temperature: 55 °C
